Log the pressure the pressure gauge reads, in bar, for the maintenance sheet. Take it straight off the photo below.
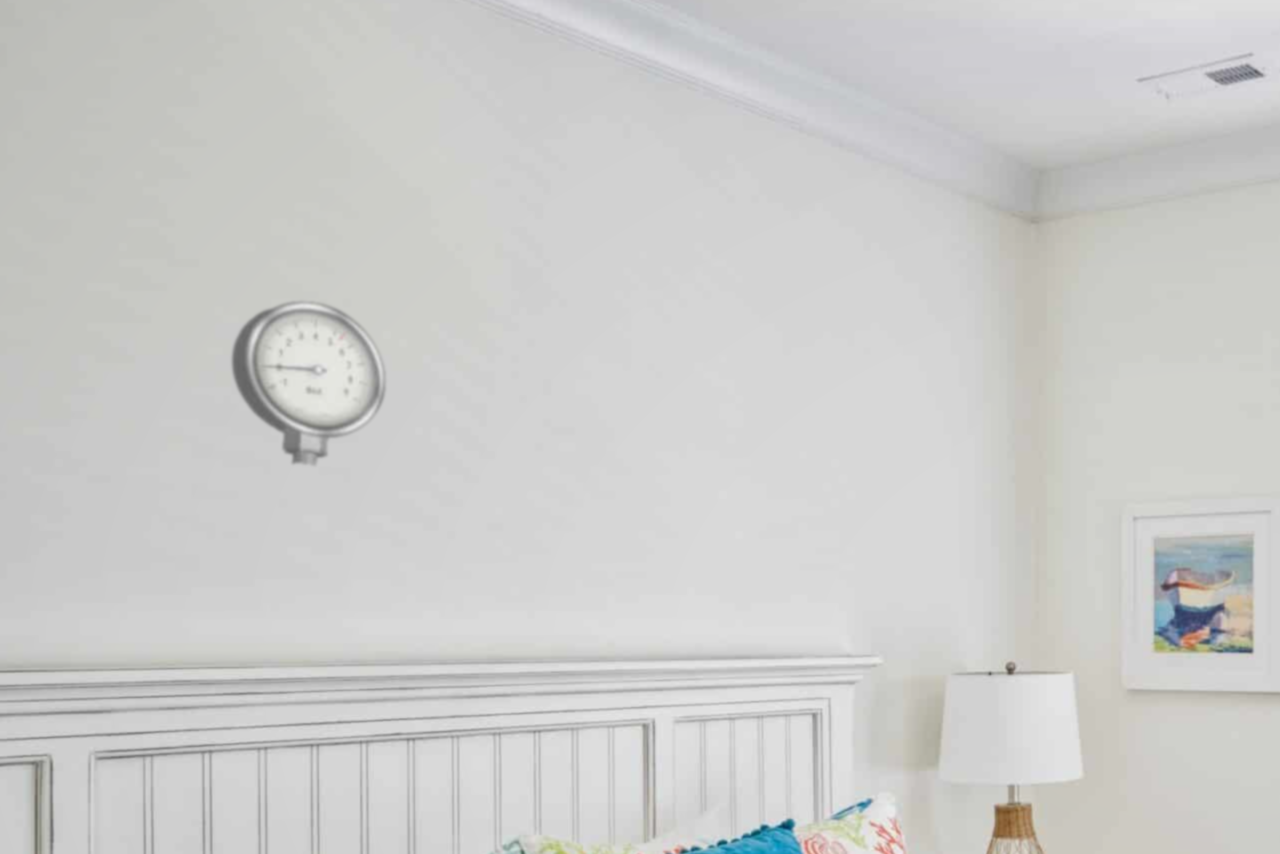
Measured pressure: 0 bar
